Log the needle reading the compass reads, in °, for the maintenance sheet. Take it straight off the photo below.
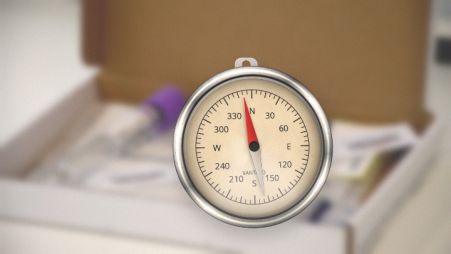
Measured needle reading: 350 °
